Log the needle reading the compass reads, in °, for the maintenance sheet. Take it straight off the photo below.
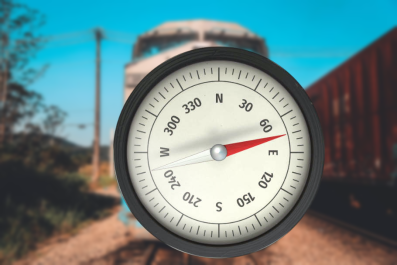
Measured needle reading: 75 °
